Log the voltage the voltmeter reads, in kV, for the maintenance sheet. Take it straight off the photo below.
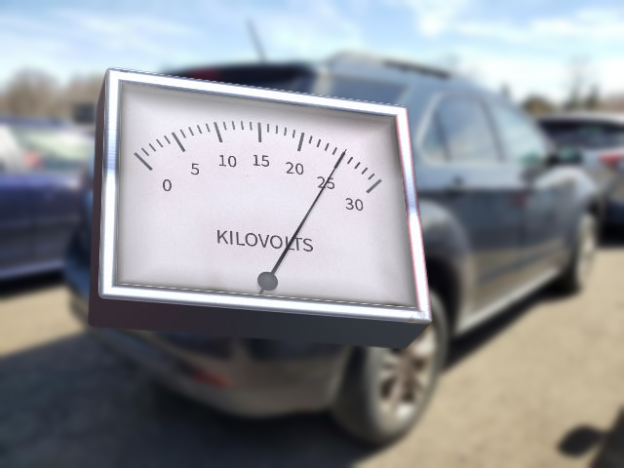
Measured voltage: 25 kV
